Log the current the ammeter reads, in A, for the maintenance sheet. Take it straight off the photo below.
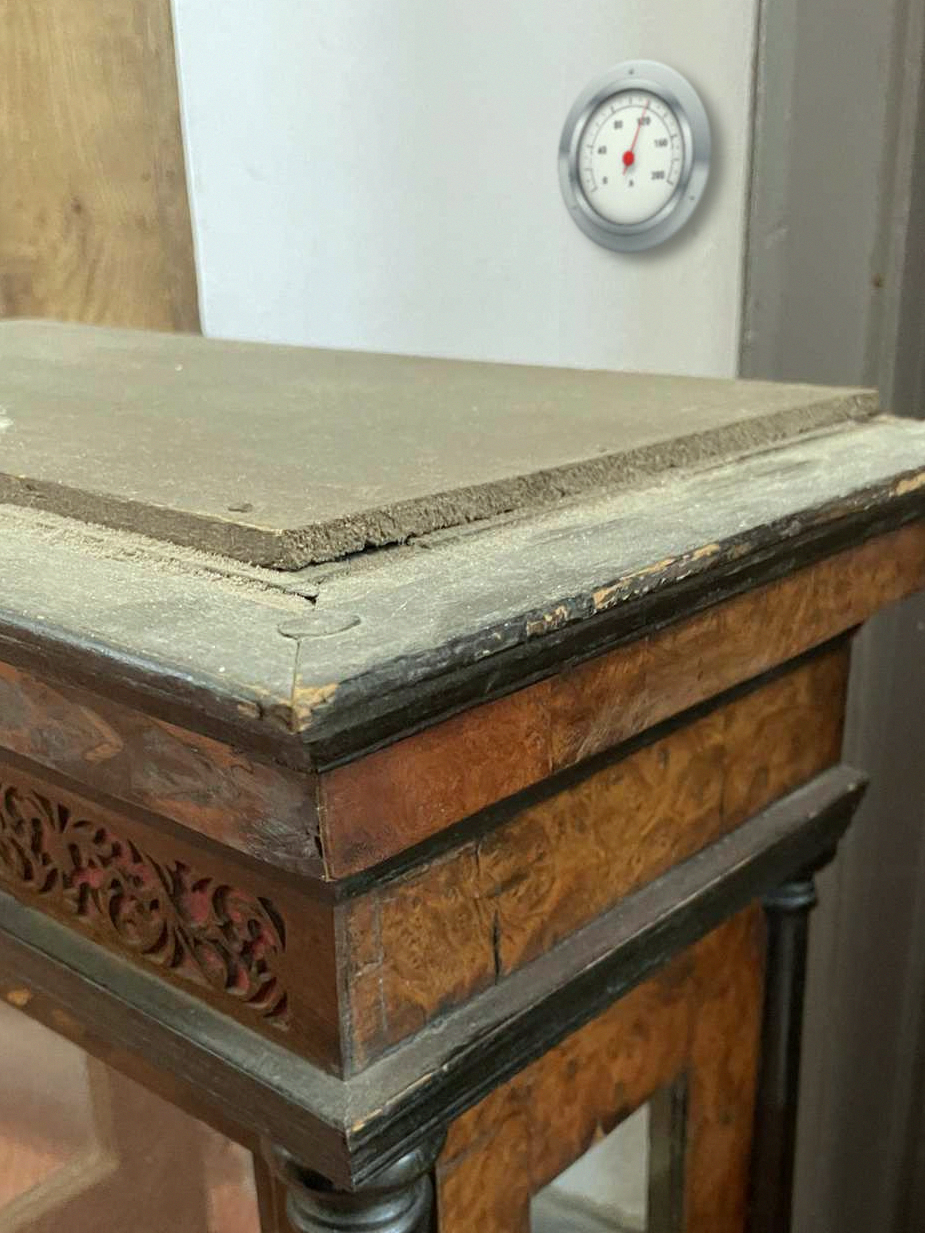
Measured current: 120 A
